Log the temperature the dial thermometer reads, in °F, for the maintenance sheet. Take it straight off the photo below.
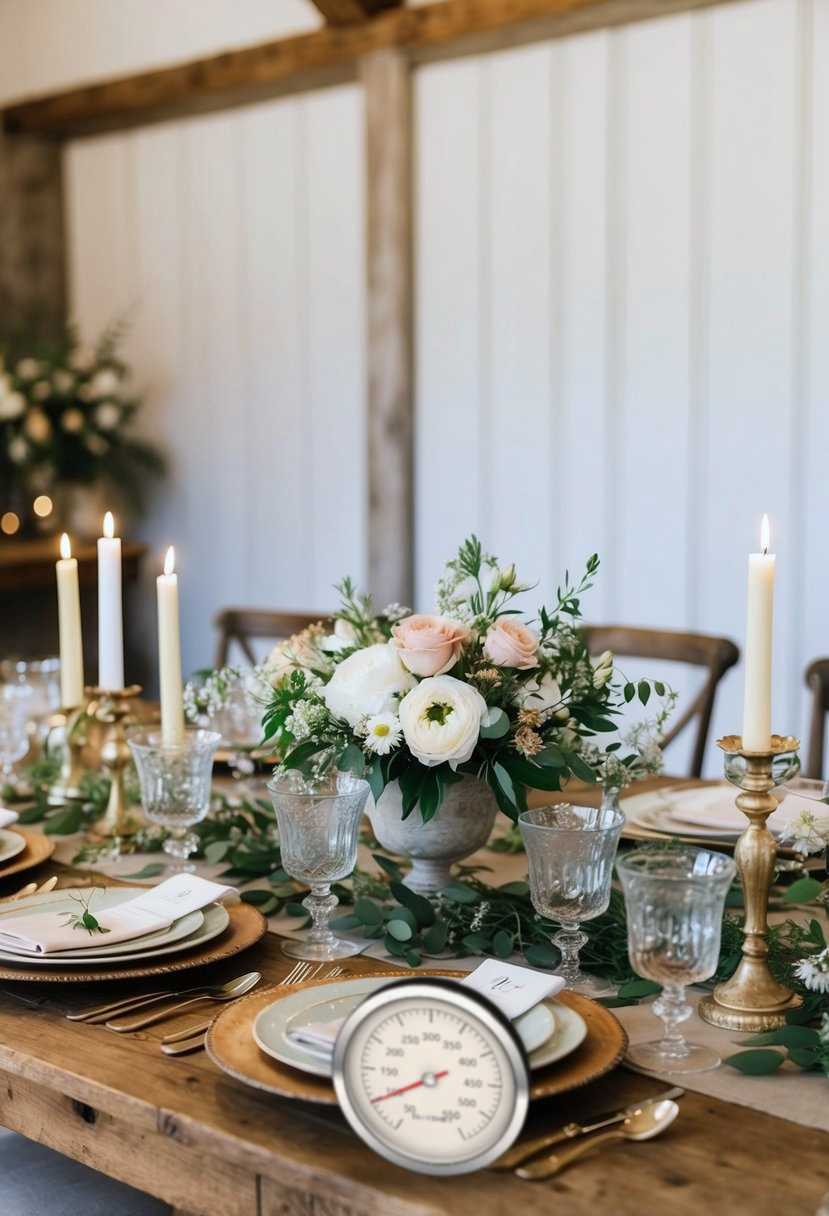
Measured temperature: 100 °F
